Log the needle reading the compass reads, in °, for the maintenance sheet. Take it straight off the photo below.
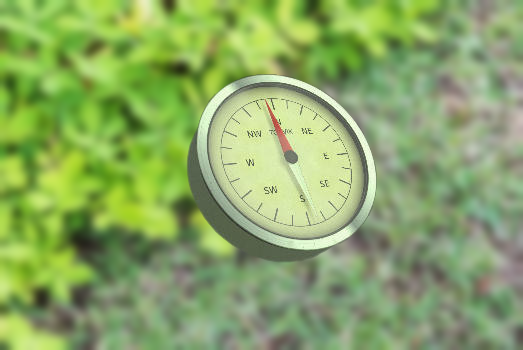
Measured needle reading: 352.5 °
